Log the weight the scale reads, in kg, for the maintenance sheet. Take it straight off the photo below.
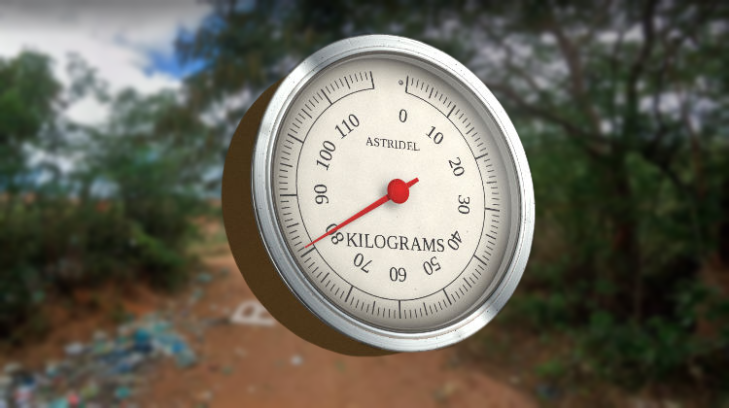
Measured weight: 81 kg
